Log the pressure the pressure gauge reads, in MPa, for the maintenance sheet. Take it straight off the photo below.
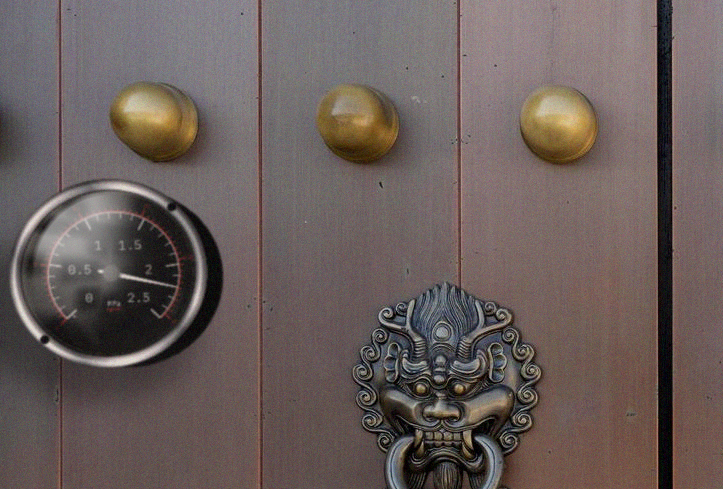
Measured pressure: 2.2 MPa
